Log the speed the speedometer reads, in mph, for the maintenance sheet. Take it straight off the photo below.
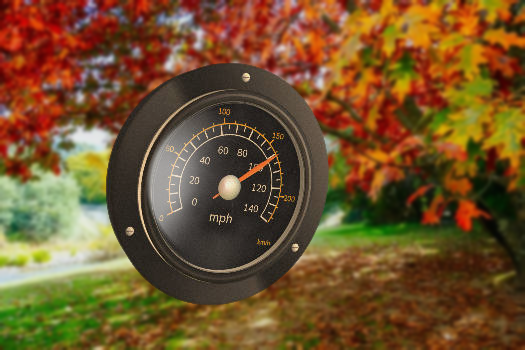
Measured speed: 100 mph
